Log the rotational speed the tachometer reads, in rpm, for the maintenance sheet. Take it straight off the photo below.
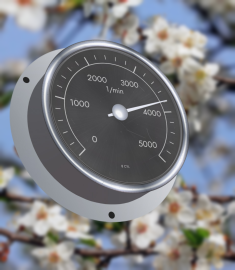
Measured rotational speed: 3800 rpm
